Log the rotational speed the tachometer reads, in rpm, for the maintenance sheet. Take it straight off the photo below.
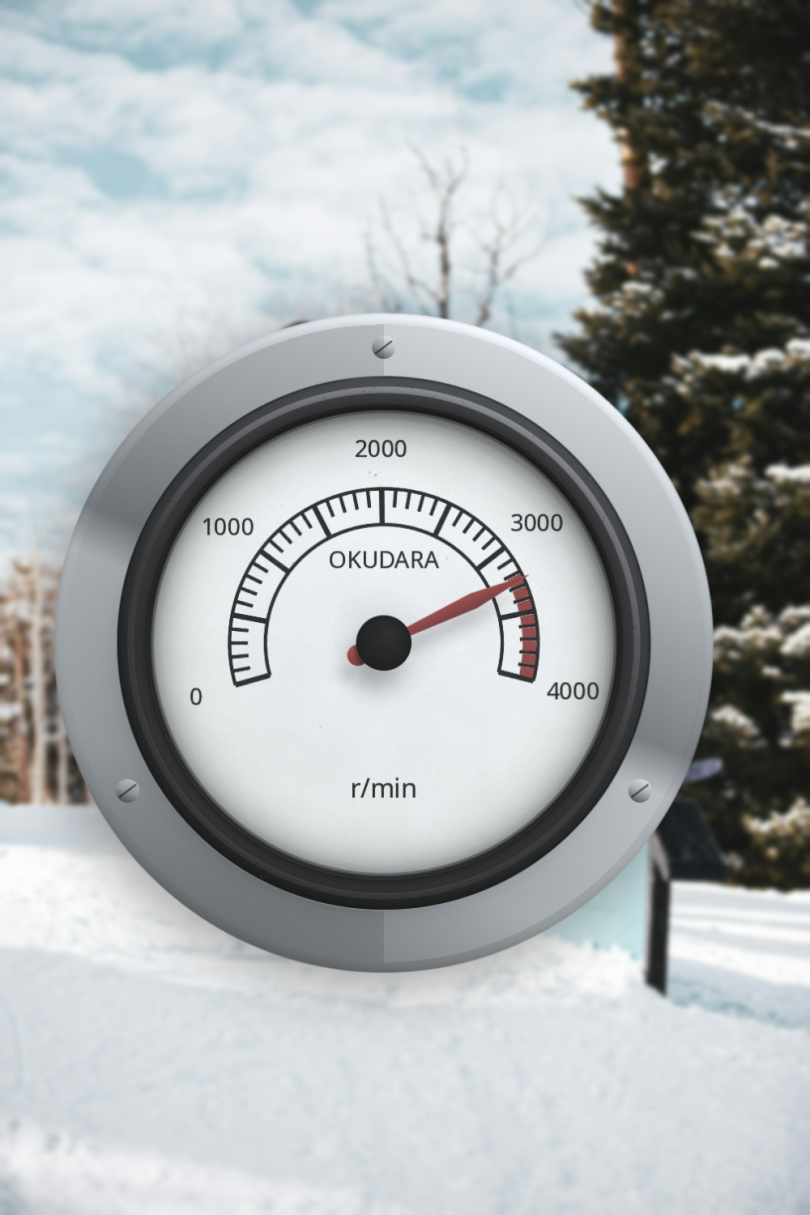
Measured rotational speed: 3250 rpm
